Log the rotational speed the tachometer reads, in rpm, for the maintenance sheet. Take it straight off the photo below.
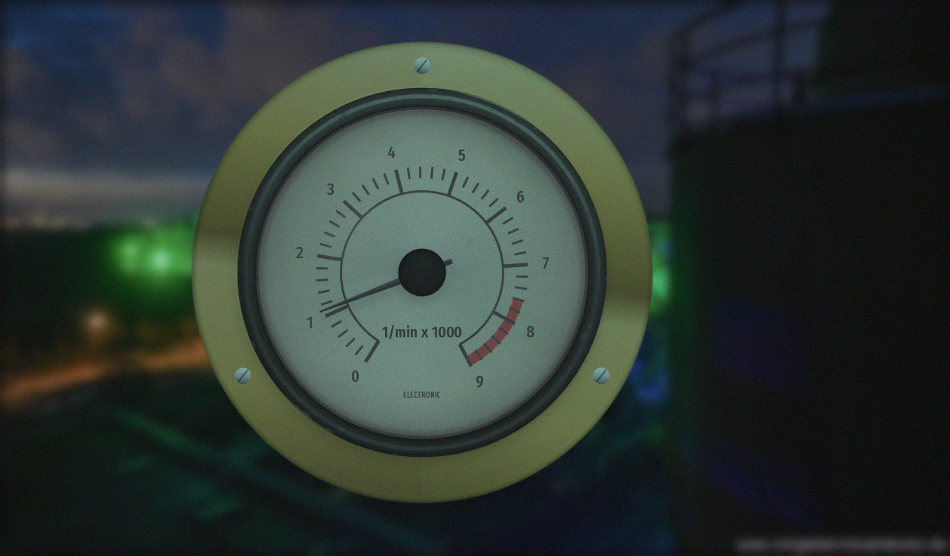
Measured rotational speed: 1100 rpm
